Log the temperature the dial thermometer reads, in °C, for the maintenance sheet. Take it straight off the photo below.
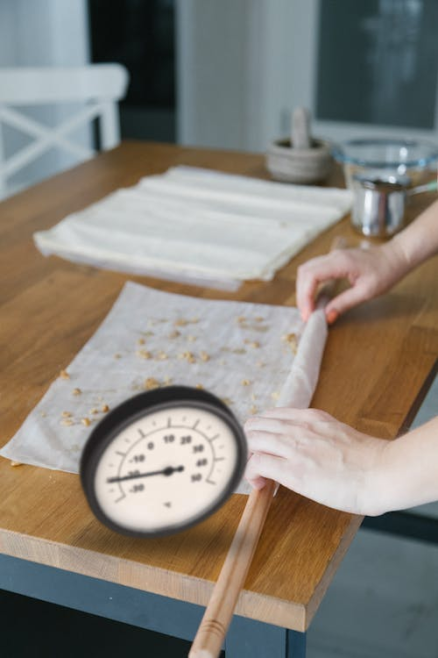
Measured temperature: -20 °C
